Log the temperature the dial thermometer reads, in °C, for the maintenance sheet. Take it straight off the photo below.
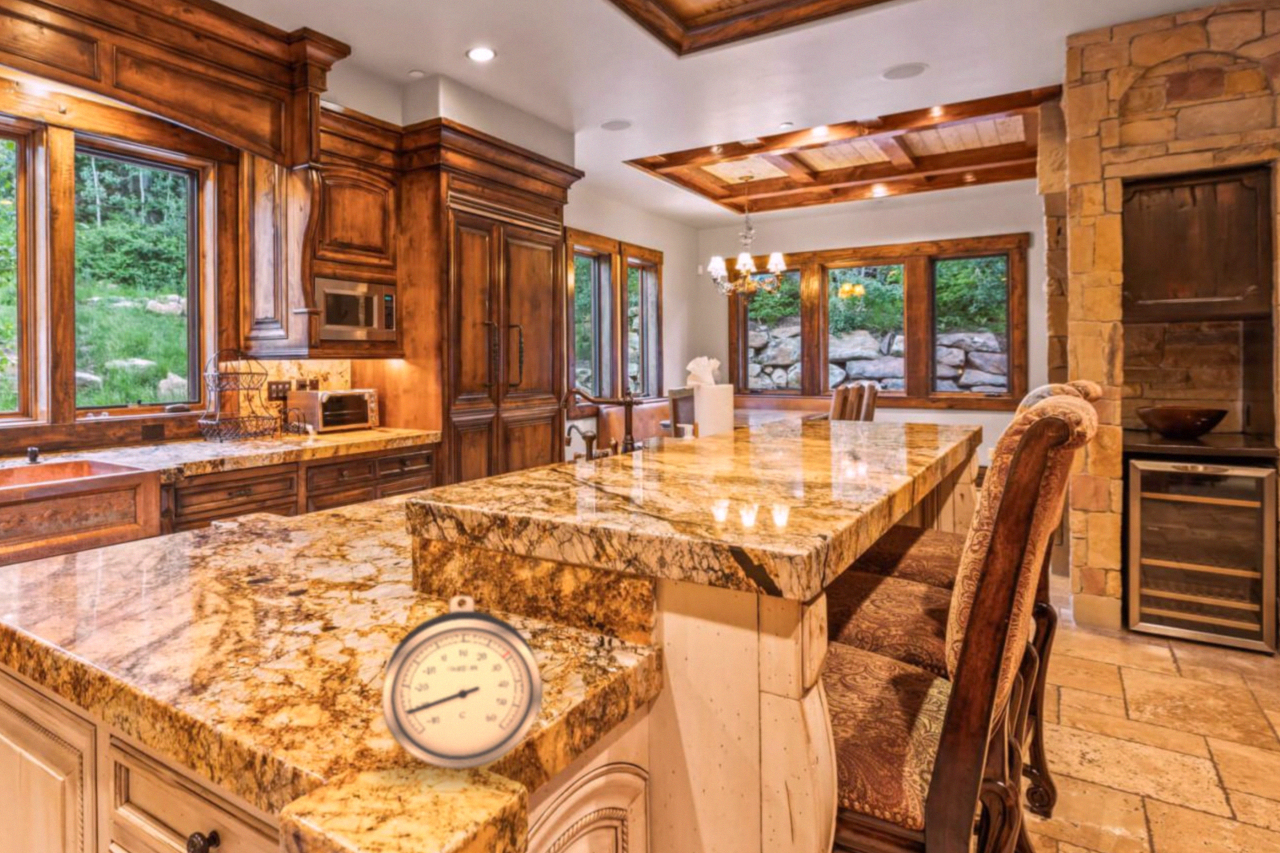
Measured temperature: -30 °C
